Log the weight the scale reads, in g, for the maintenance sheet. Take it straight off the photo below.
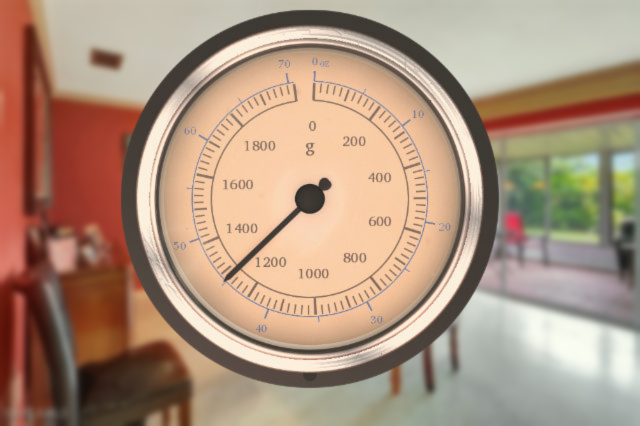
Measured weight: 1280 g
